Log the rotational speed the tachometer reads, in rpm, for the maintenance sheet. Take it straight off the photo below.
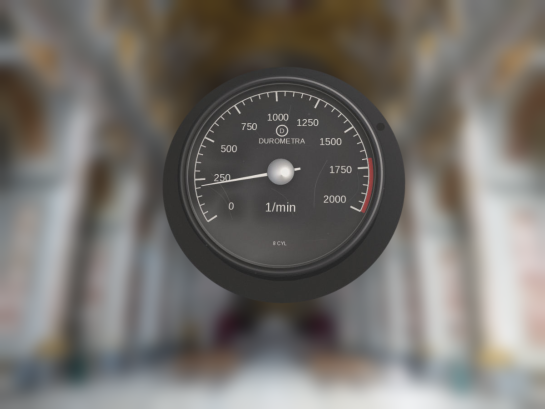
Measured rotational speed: 200 rpm
